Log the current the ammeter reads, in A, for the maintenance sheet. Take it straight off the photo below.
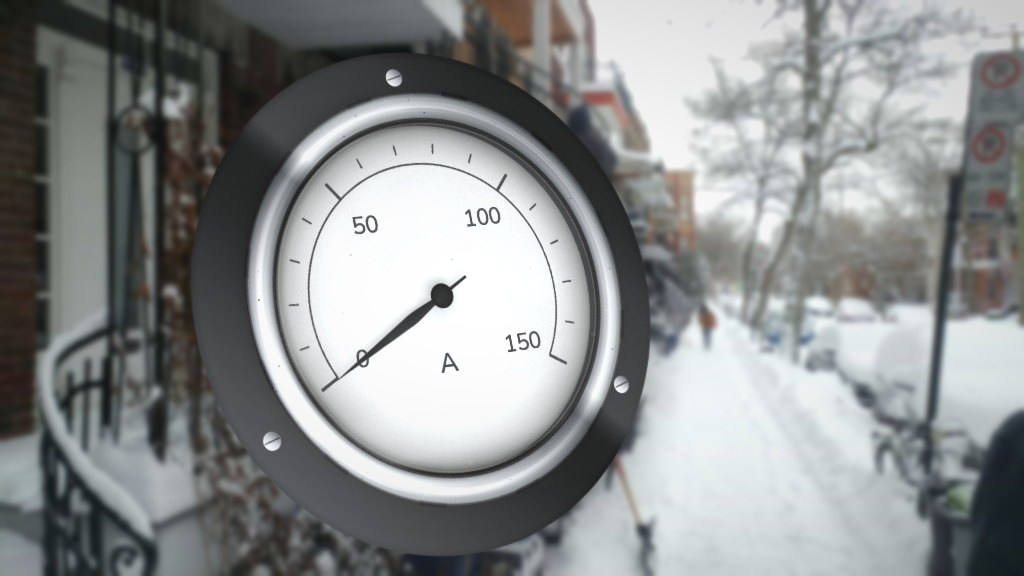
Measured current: 0 A
